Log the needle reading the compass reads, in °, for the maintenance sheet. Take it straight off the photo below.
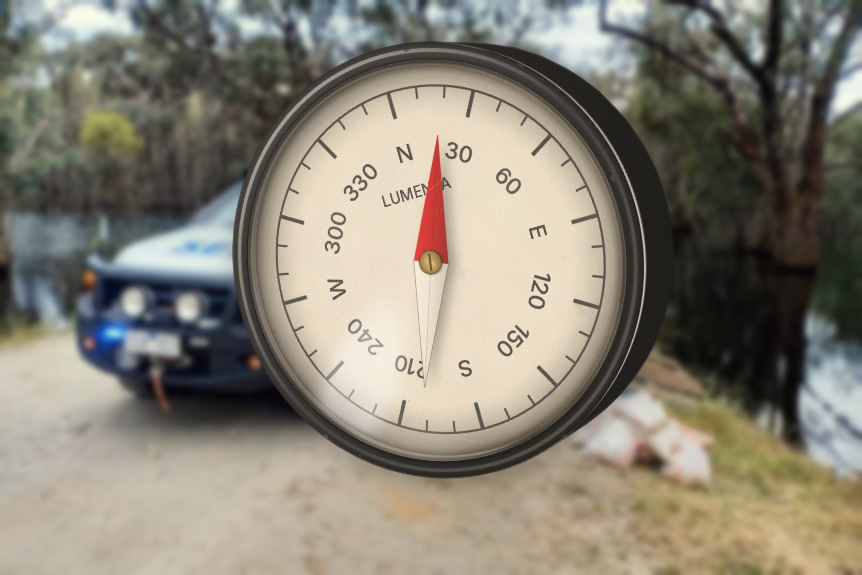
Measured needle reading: 20 °
